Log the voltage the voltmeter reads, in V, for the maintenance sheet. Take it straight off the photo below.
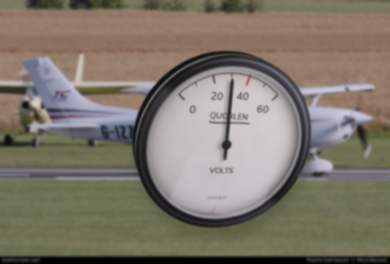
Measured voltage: 30 V
